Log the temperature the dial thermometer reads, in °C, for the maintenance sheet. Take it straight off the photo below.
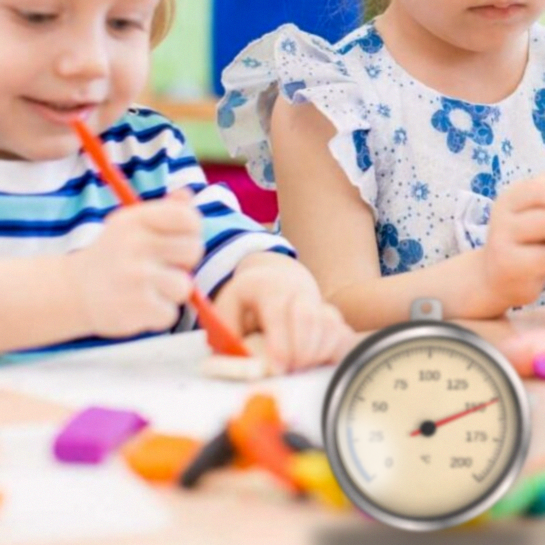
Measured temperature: 150 °C
